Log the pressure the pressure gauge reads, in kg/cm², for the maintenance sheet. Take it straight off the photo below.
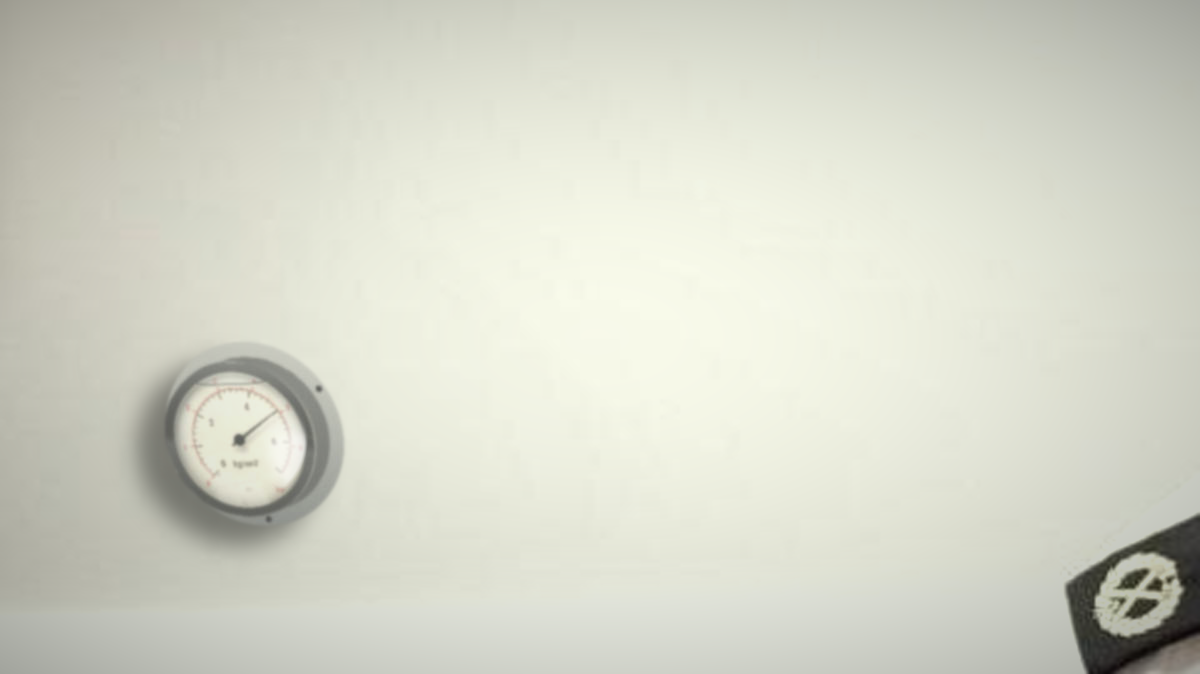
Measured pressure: 5 kg/cm²
